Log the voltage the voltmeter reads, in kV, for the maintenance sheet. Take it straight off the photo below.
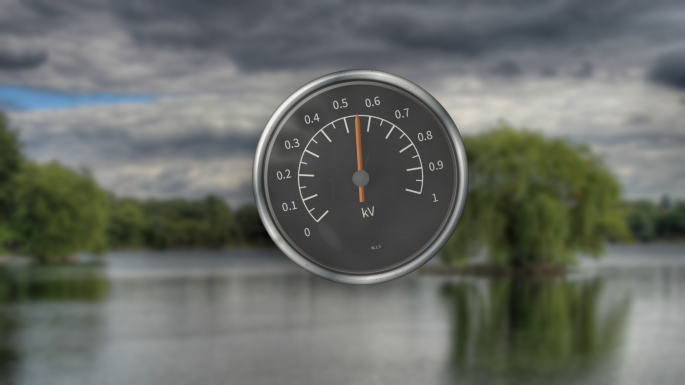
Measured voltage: 0.55 kV
